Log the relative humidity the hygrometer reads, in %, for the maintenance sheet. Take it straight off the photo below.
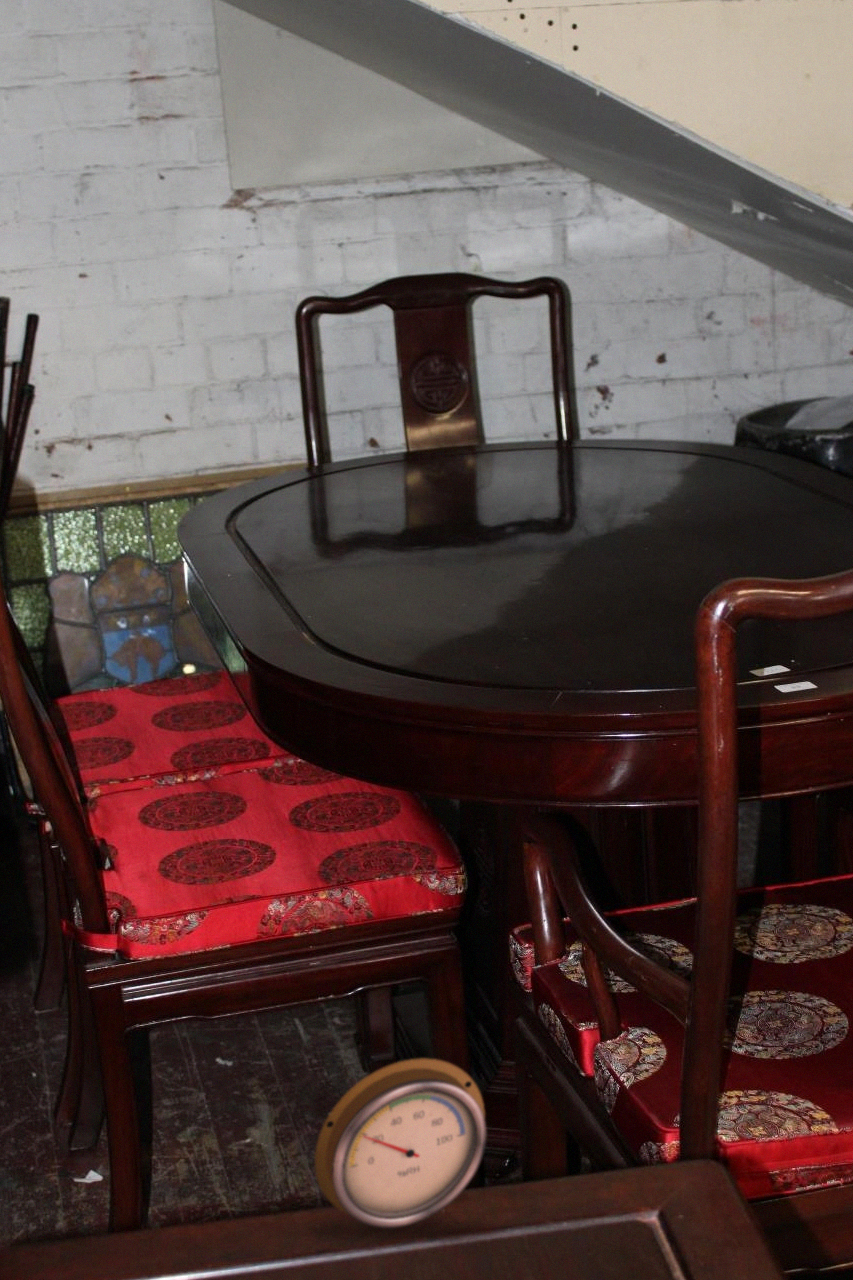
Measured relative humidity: 20 %
